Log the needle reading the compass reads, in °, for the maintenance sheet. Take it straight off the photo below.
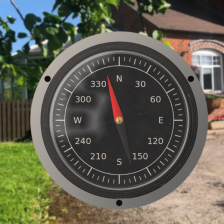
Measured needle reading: 345 °
